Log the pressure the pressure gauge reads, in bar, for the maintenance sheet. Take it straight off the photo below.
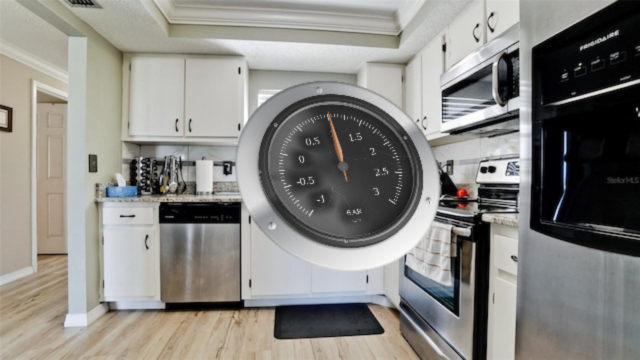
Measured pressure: 1 bar
